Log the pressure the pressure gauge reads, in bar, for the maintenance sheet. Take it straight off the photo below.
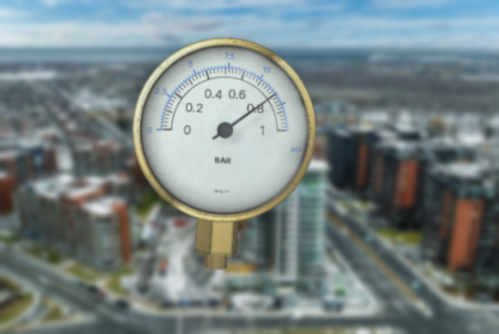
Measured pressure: 0.8 bar
